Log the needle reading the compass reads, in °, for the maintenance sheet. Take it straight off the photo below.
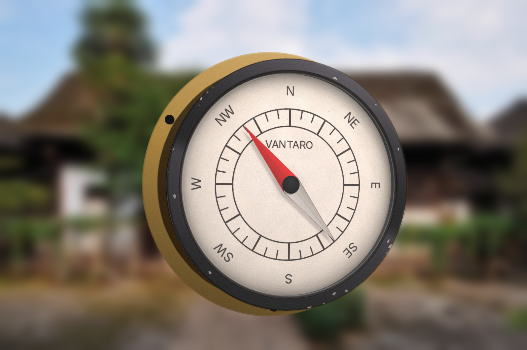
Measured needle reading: 320 °
